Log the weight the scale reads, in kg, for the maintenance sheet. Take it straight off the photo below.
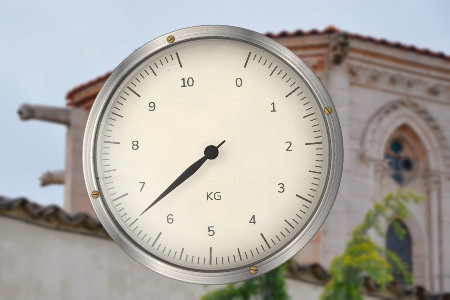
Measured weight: 6.5 kg
